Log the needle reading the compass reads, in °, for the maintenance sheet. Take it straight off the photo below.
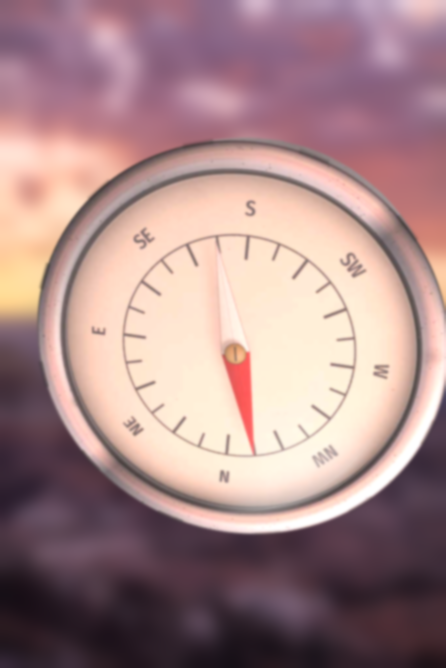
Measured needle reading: 345 °
